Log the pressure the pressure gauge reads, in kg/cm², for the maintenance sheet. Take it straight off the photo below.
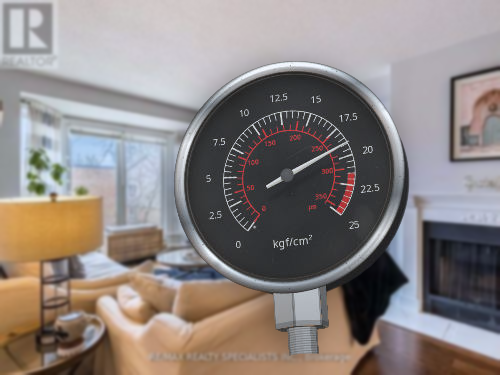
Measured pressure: 19 kg/cm²
